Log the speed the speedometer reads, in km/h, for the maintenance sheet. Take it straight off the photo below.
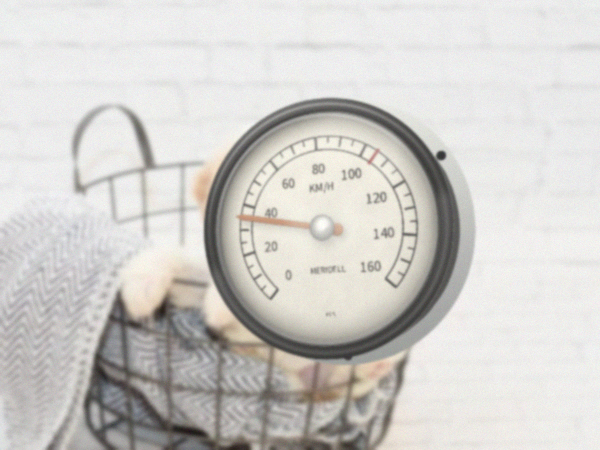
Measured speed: 35 km/h
